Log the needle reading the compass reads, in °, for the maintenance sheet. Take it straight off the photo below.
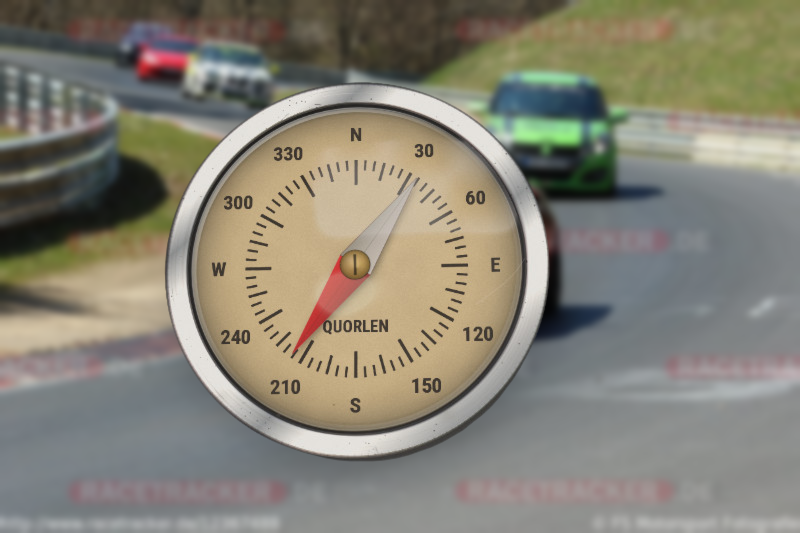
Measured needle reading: 215 °
